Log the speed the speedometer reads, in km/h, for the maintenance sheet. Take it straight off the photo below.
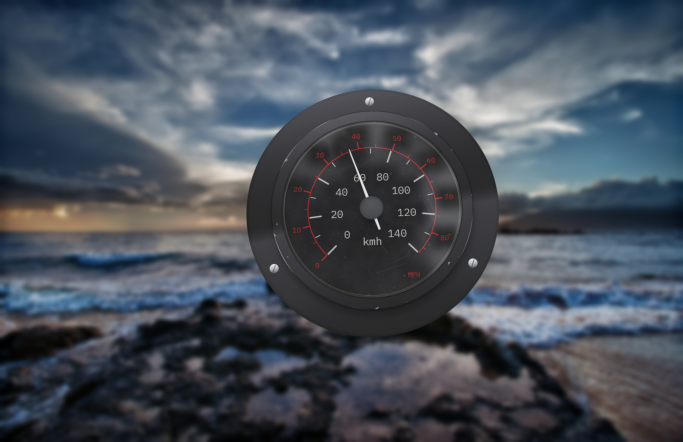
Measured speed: 60 km/h
